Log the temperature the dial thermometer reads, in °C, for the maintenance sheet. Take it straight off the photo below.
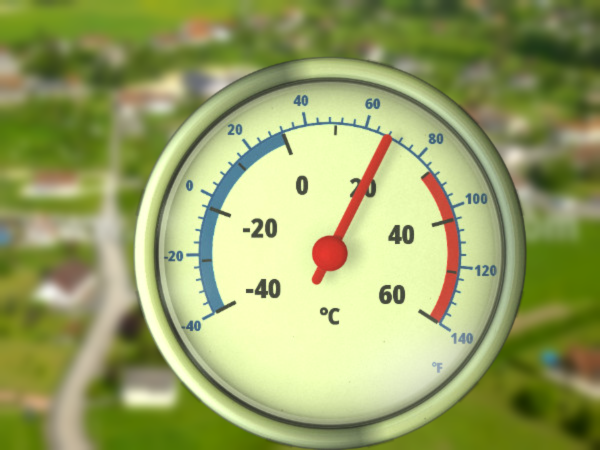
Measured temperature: 20 °C
